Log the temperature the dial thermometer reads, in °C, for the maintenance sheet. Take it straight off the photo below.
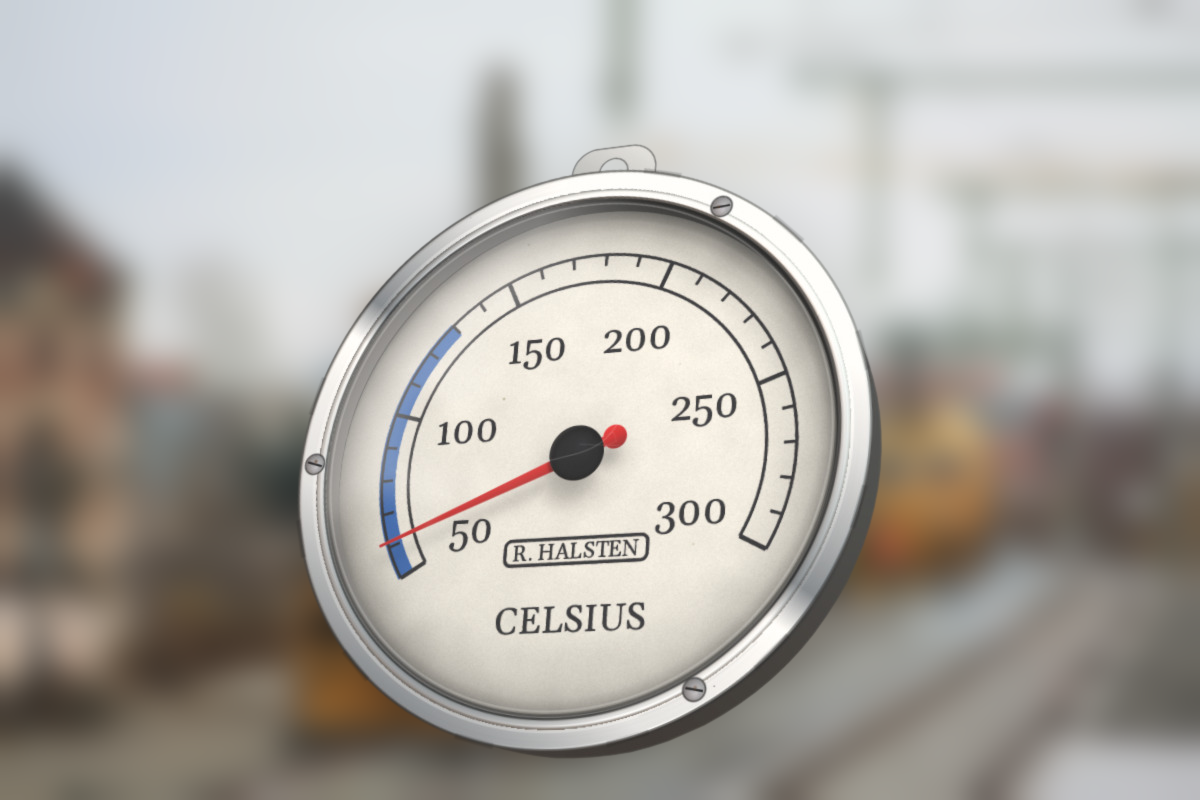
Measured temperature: 60 °C
